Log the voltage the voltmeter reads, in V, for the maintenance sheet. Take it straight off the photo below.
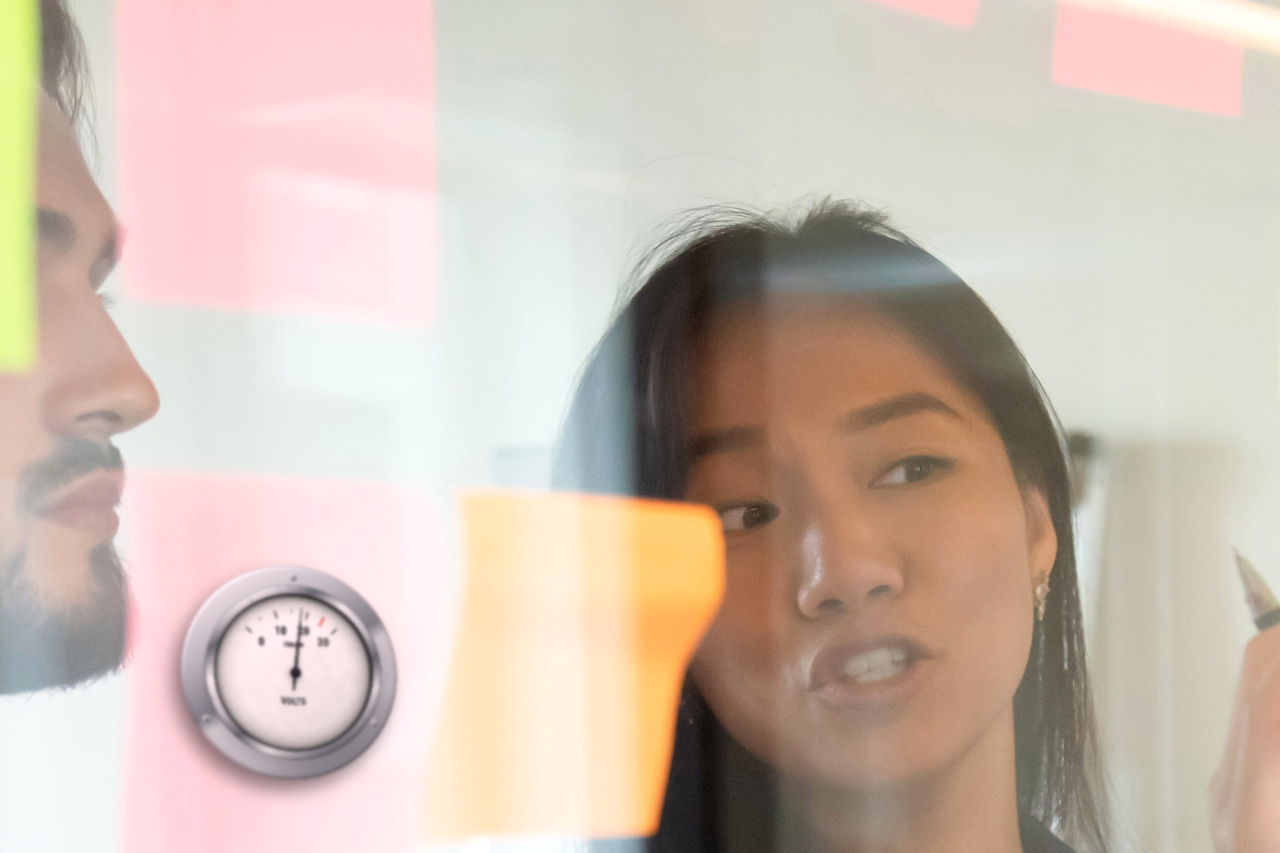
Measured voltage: 17.5 V
